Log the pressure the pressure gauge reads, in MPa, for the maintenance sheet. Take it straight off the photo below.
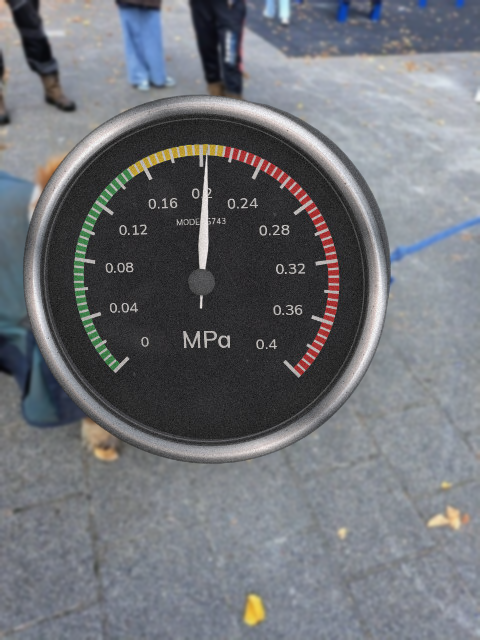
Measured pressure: 0.205 MPa
